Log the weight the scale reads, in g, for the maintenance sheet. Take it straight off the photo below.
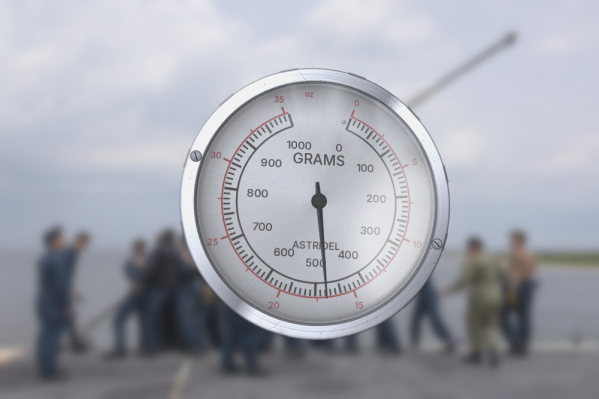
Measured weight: 480 g
